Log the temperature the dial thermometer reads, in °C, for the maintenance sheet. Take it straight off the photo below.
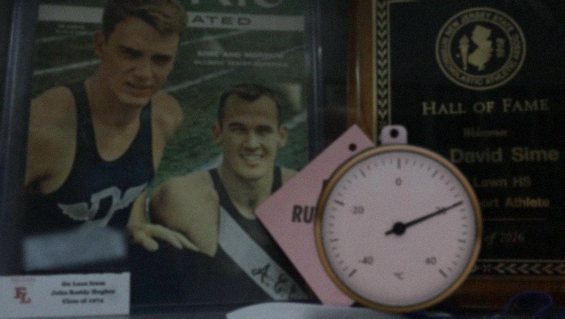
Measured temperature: 20 °C
